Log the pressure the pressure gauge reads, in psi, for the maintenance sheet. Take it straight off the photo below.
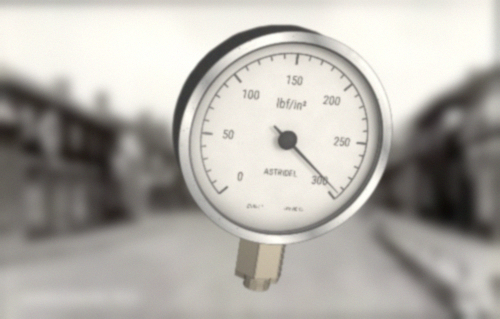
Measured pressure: 295 psi
